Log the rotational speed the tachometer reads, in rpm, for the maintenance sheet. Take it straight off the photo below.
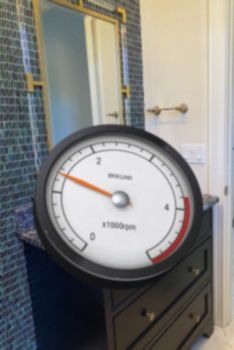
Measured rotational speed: 1300 rpm
